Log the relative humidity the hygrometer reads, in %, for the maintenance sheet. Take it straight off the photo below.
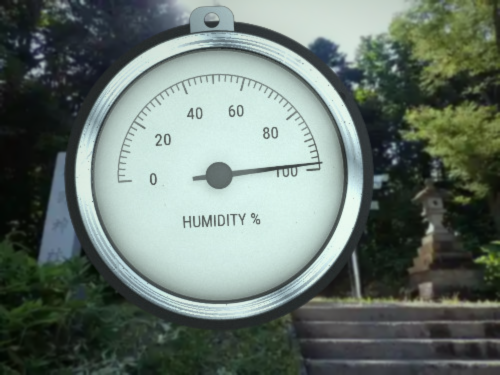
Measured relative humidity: 98 %
